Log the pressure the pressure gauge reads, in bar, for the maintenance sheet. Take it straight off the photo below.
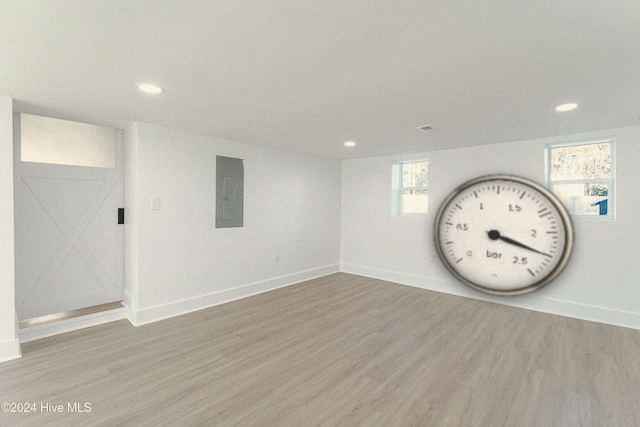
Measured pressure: 2.25 bar
